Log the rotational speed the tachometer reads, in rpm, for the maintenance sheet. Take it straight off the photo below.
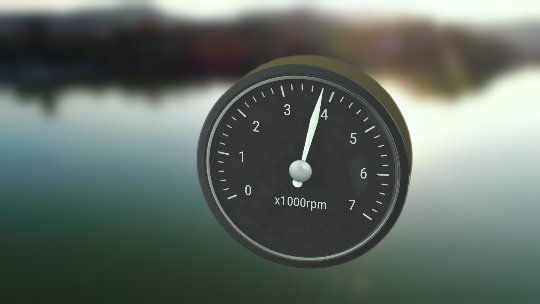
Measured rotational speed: 3800 rpm
